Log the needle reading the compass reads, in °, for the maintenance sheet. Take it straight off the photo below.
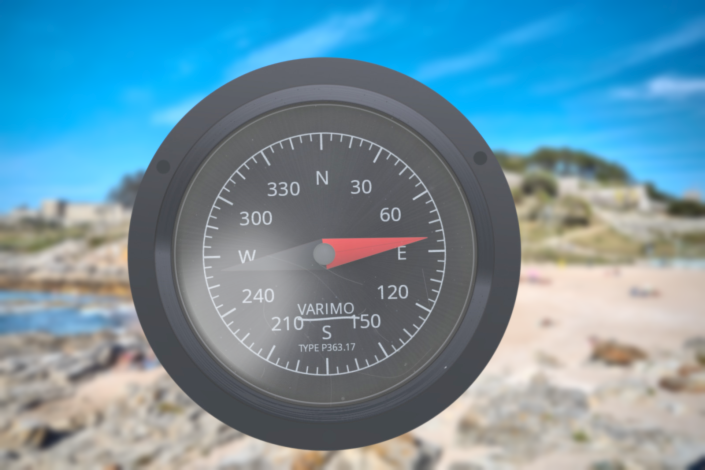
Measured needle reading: 82.5 °
